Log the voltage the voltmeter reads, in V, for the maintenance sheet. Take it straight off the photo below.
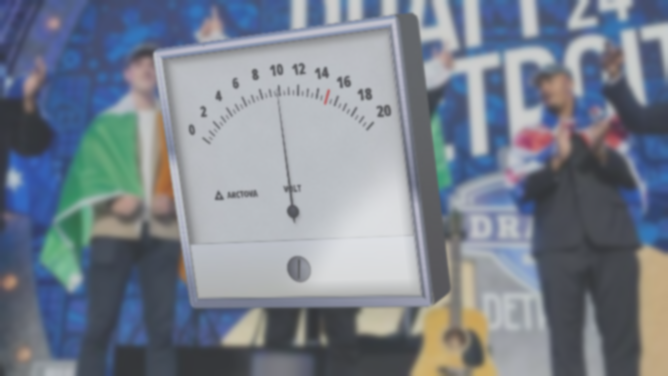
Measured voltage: 10 V
